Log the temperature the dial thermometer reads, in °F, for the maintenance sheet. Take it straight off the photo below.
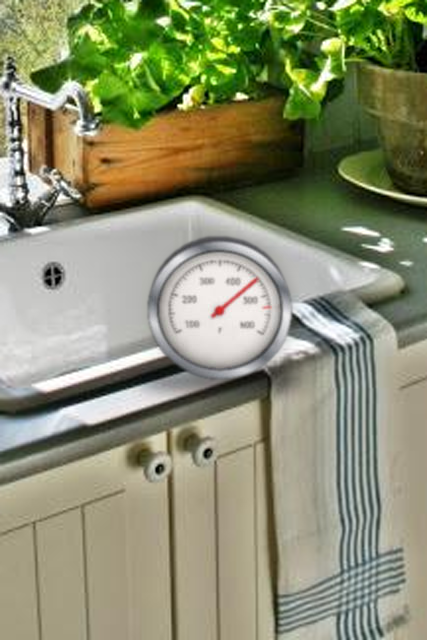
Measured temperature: 450 °F
